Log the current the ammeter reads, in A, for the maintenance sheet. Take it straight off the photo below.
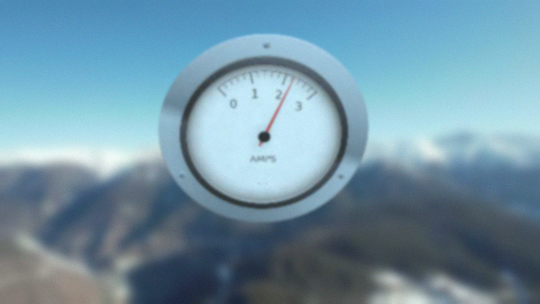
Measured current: 2.2 A
